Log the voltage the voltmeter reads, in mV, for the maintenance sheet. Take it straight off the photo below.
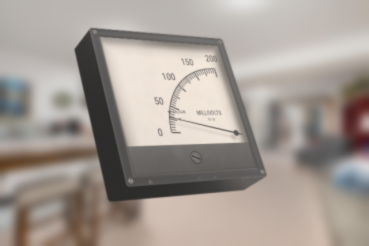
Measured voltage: 25 mV
